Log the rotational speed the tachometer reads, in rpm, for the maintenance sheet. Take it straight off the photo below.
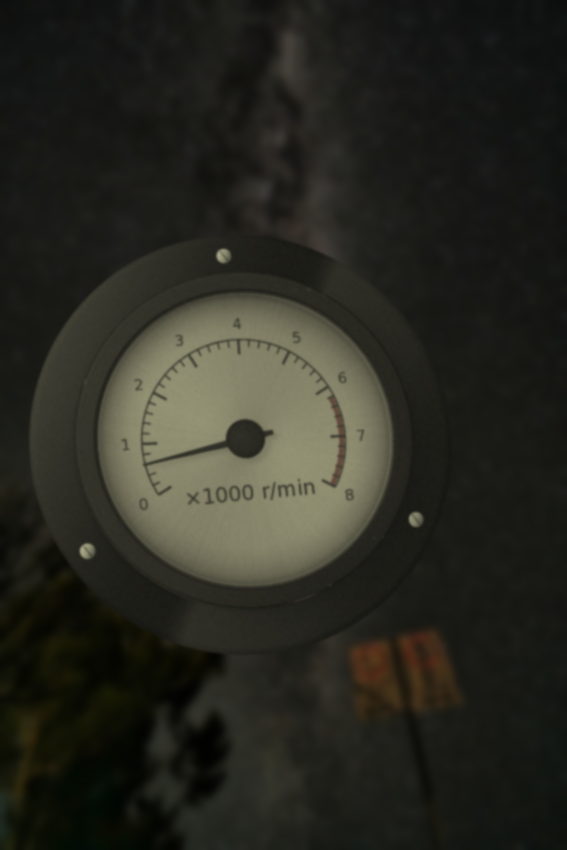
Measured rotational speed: 600 rpm
